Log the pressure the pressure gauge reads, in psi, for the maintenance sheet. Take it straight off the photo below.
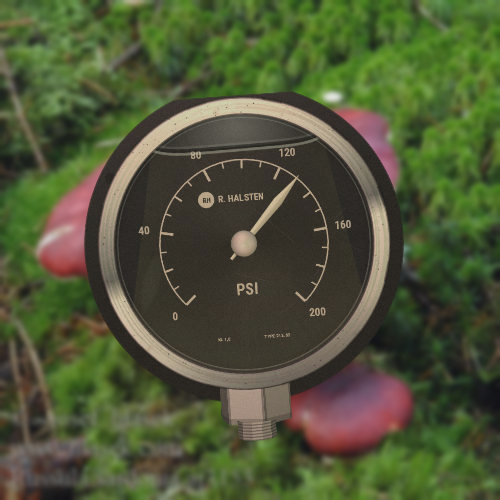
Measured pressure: 130 psi
